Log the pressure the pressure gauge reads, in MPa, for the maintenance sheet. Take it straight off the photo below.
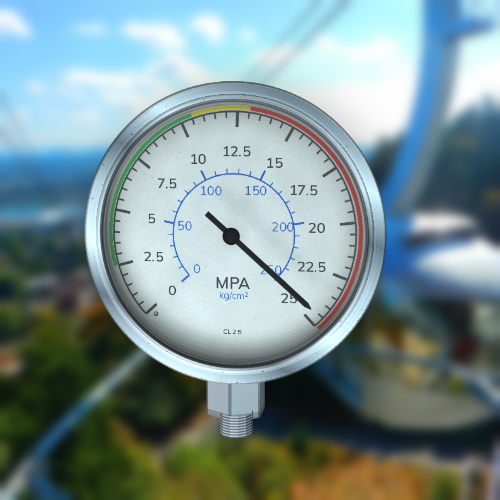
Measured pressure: 24.5 MPa
